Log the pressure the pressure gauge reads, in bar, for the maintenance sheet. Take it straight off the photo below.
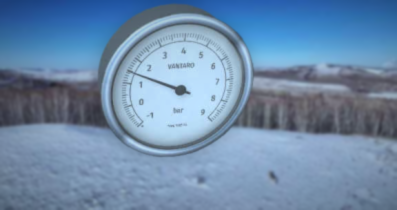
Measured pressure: 1.5 bar
